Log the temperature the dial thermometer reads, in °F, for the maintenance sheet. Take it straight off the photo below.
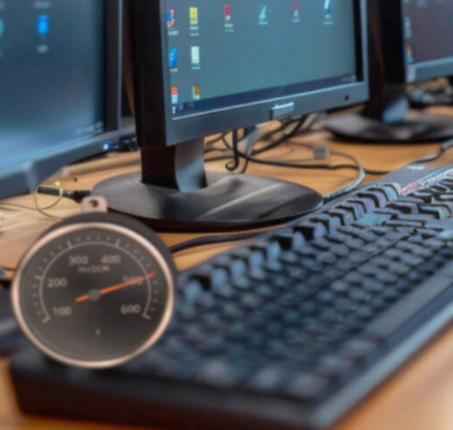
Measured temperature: 500 °F
